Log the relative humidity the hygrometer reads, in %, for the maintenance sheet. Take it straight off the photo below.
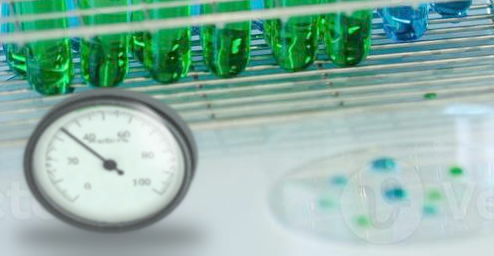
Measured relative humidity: 35 %
